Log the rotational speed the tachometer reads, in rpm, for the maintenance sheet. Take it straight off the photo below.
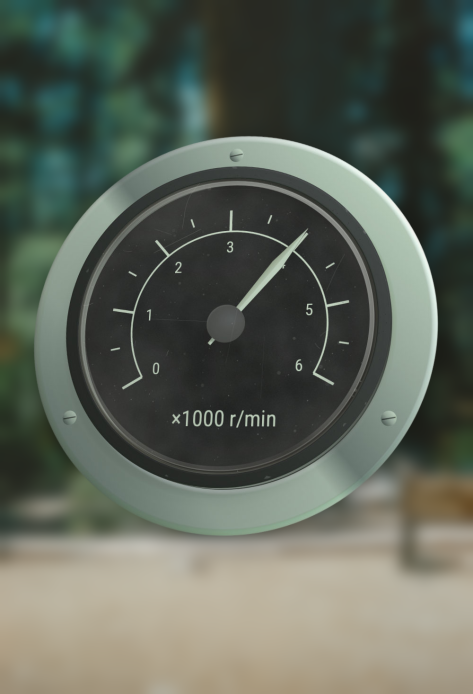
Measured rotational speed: 4000 rpm
